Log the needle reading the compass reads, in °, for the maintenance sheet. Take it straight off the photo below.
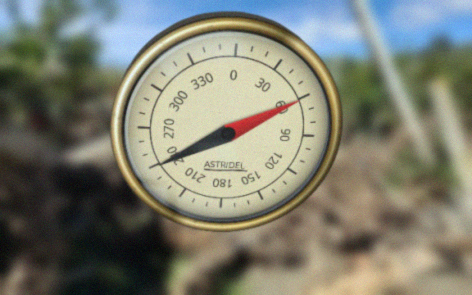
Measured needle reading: 60 °
